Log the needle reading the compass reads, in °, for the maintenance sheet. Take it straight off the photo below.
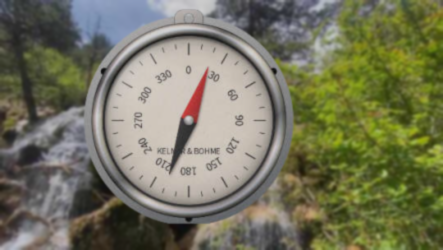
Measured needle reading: 20 °
